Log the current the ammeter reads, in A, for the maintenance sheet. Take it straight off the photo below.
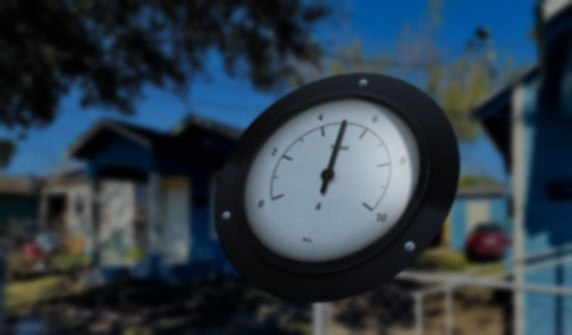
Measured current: 5 A
